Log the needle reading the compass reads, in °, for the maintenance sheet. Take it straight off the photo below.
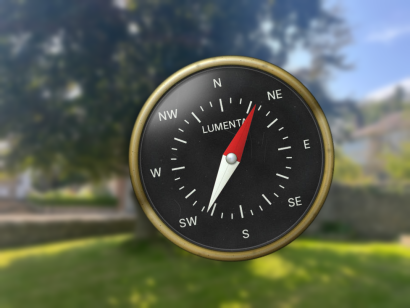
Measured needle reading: 35 °
